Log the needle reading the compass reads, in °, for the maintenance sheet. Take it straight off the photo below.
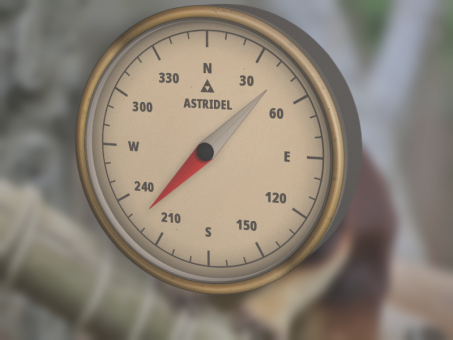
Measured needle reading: 225 °
